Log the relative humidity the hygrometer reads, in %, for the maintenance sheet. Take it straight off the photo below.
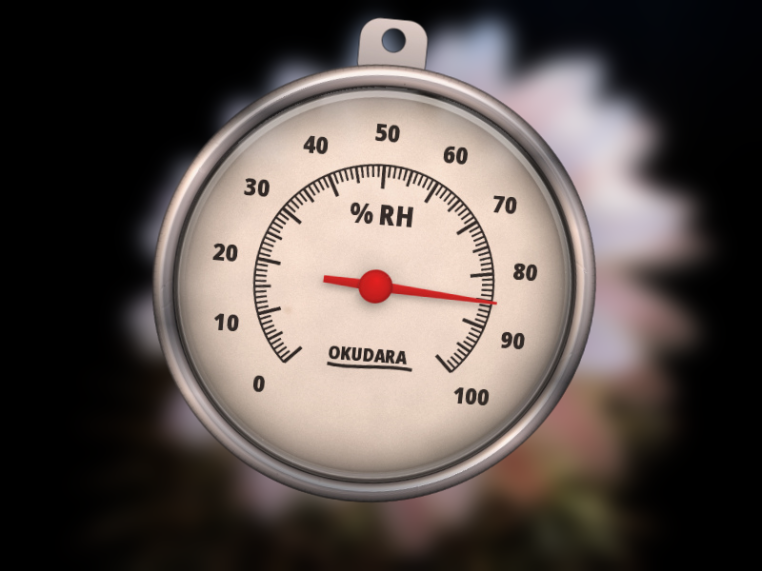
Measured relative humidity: 85 %
